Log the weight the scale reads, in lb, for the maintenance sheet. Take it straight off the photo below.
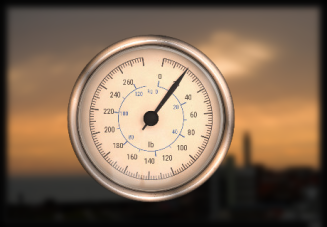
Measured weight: 20 lb
